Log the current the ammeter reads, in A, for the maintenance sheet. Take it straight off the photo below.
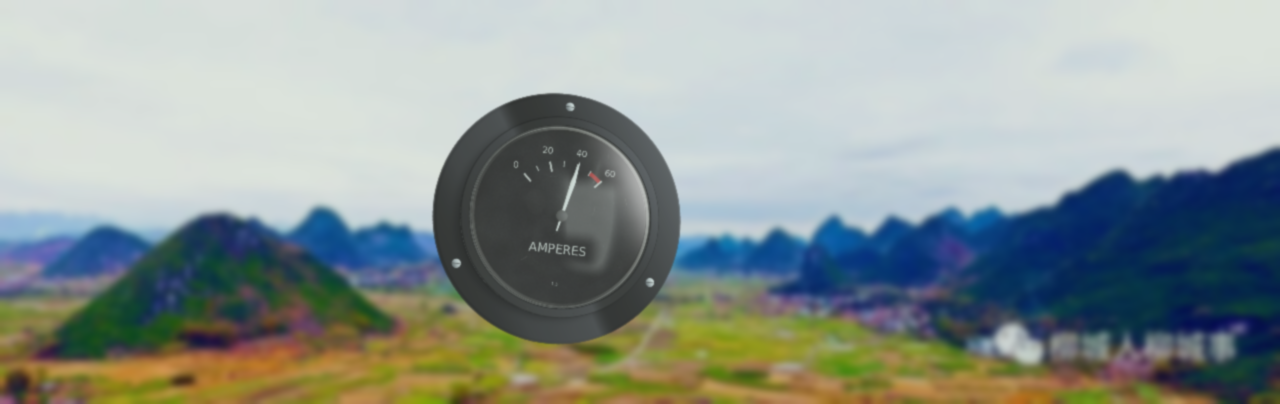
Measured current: 40 A
